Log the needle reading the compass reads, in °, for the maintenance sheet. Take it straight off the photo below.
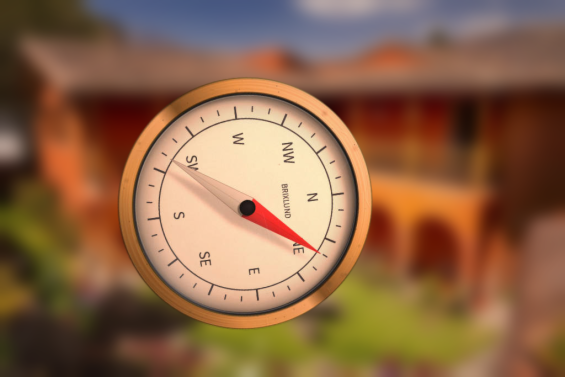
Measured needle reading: 40 °
